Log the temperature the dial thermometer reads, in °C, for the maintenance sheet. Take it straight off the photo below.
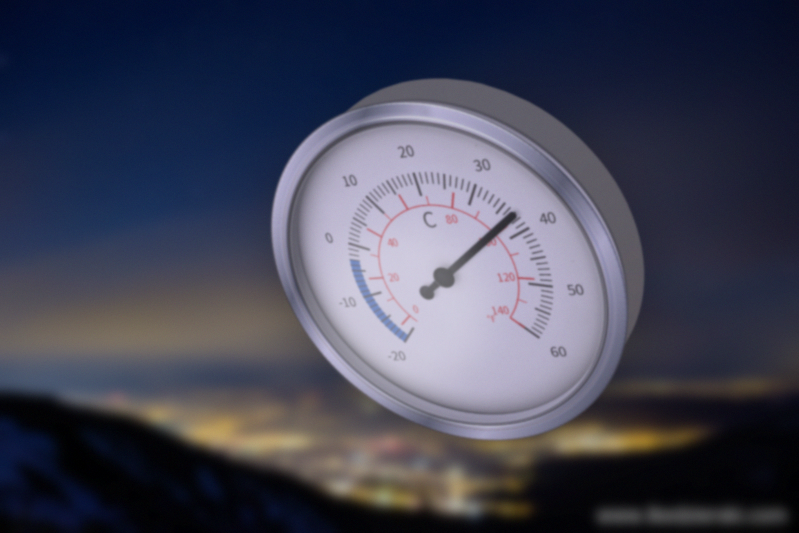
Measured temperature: 37 °C
